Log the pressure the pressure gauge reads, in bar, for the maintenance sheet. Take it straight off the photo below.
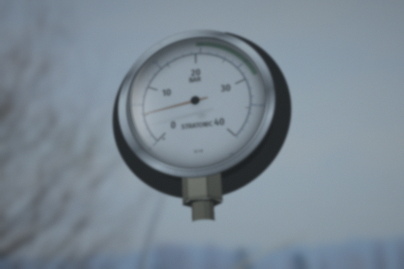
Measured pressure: 5 bar
